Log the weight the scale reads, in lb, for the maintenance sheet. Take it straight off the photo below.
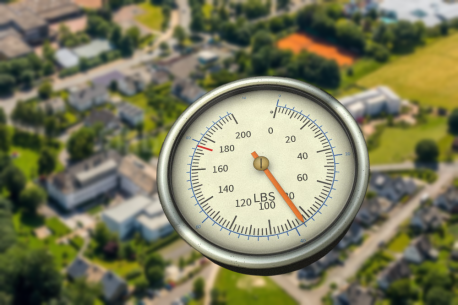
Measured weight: 84 lb
